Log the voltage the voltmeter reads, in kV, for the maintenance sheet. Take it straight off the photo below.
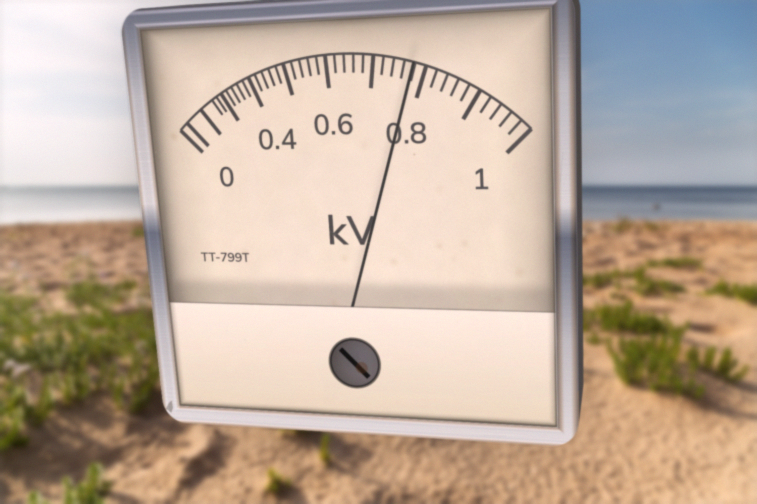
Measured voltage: 0.78 kV
